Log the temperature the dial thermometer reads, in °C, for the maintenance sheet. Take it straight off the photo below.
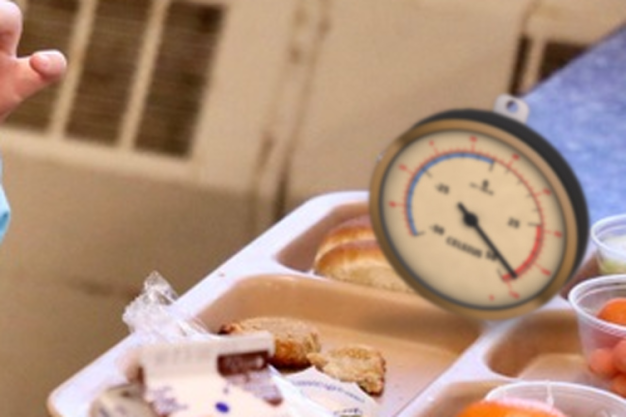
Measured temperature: 45 °C
